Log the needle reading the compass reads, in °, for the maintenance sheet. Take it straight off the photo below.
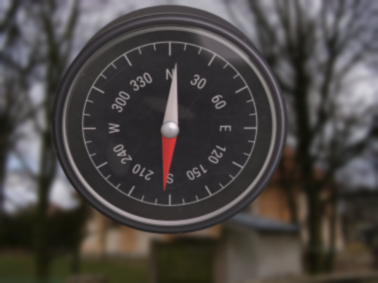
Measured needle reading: 185 °
